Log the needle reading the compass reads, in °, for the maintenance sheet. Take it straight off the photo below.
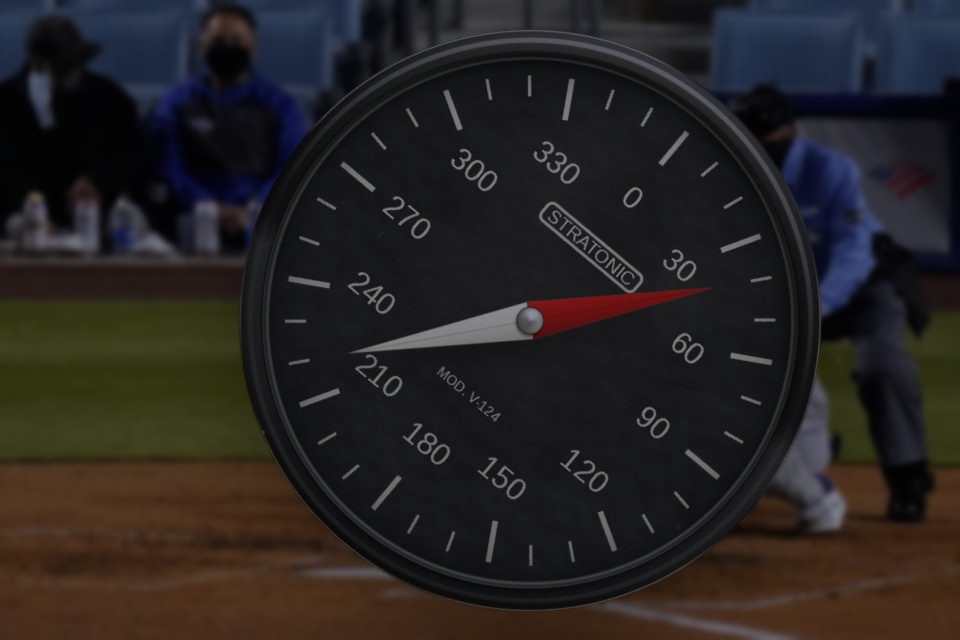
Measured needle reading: 40 °
